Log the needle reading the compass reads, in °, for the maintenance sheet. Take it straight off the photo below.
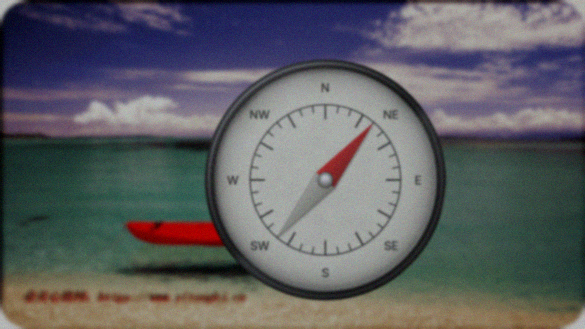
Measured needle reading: 40 °
